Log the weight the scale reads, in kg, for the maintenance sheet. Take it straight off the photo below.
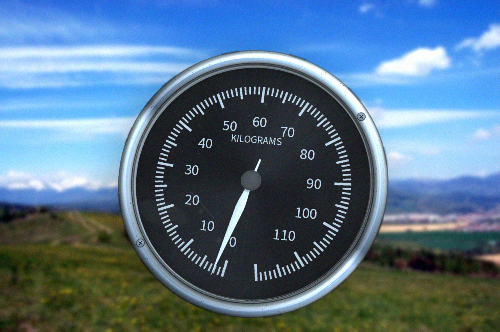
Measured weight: 2 kg
